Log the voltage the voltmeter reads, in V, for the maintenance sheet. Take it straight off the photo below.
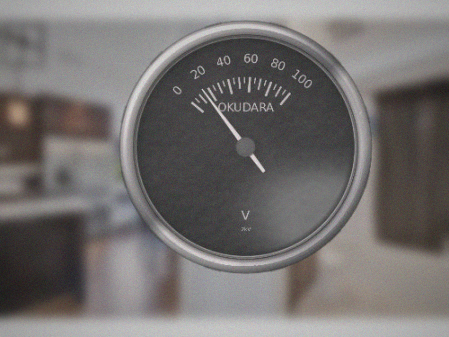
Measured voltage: 15 V
